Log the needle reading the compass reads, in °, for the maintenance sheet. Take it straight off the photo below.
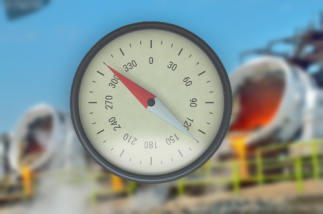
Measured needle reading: 310 °
